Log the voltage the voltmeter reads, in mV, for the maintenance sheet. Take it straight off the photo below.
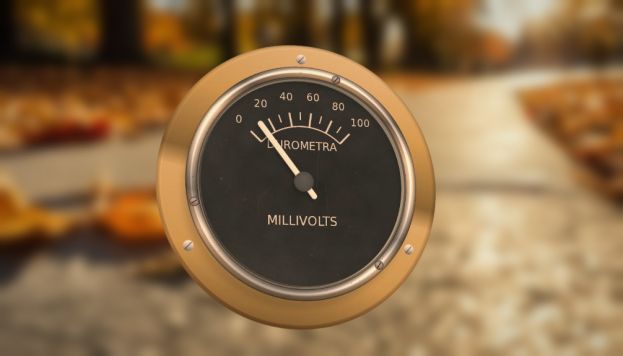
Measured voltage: 10 mV
